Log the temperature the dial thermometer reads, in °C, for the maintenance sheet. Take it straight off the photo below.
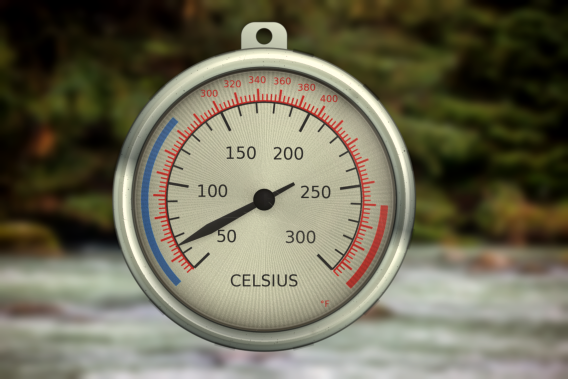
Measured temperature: 65 °C
